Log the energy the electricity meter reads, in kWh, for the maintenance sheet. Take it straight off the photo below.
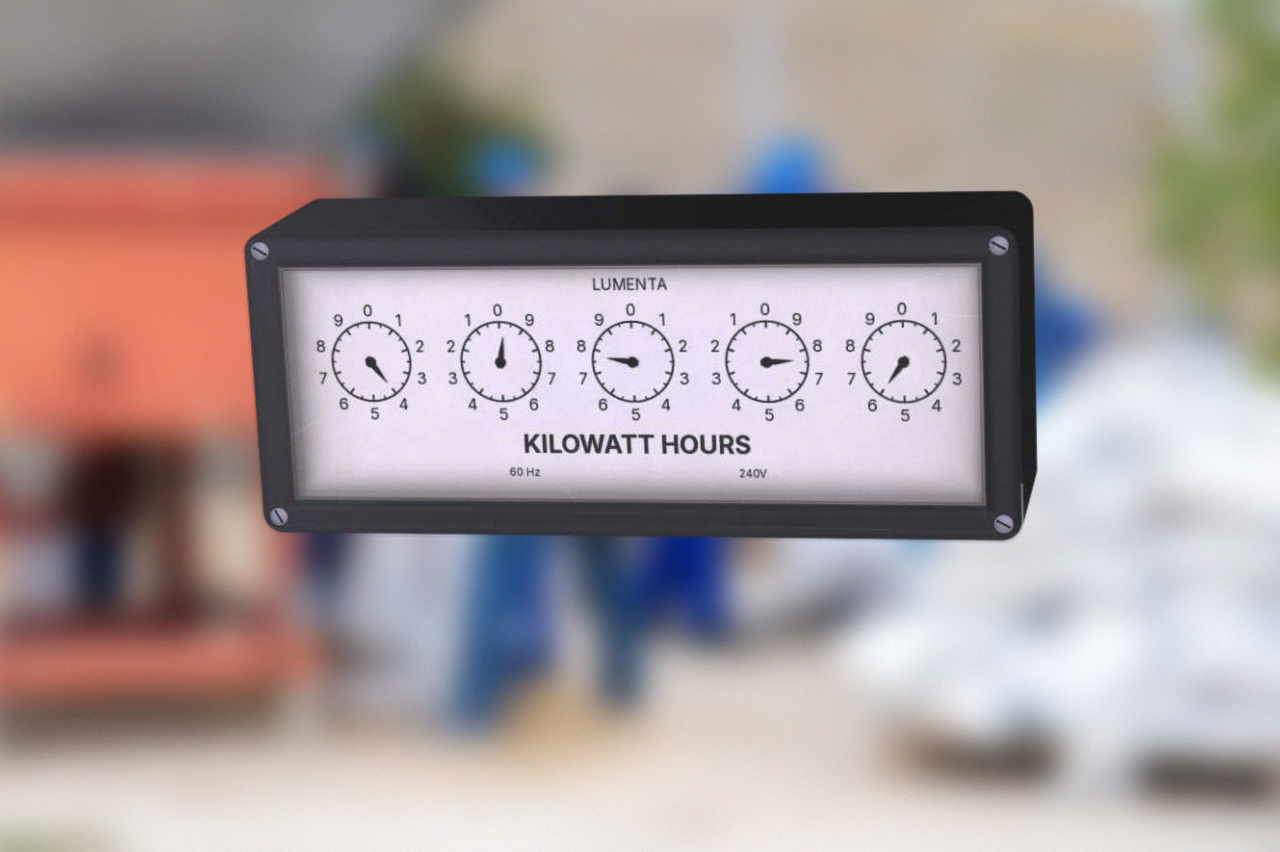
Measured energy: 39776 kWh
